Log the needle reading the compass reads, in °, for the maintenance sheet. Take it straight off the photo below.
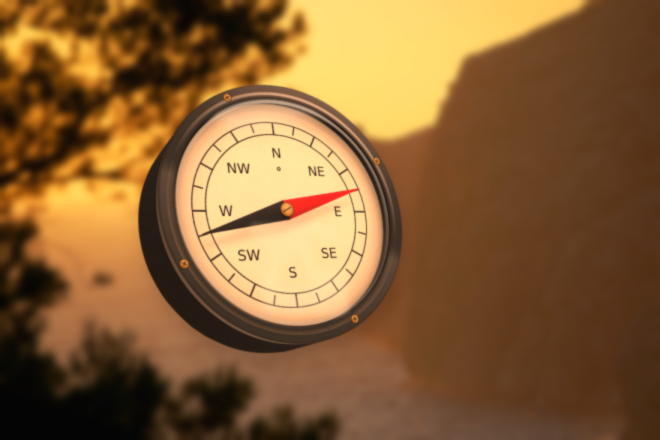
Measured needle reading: 75 °
